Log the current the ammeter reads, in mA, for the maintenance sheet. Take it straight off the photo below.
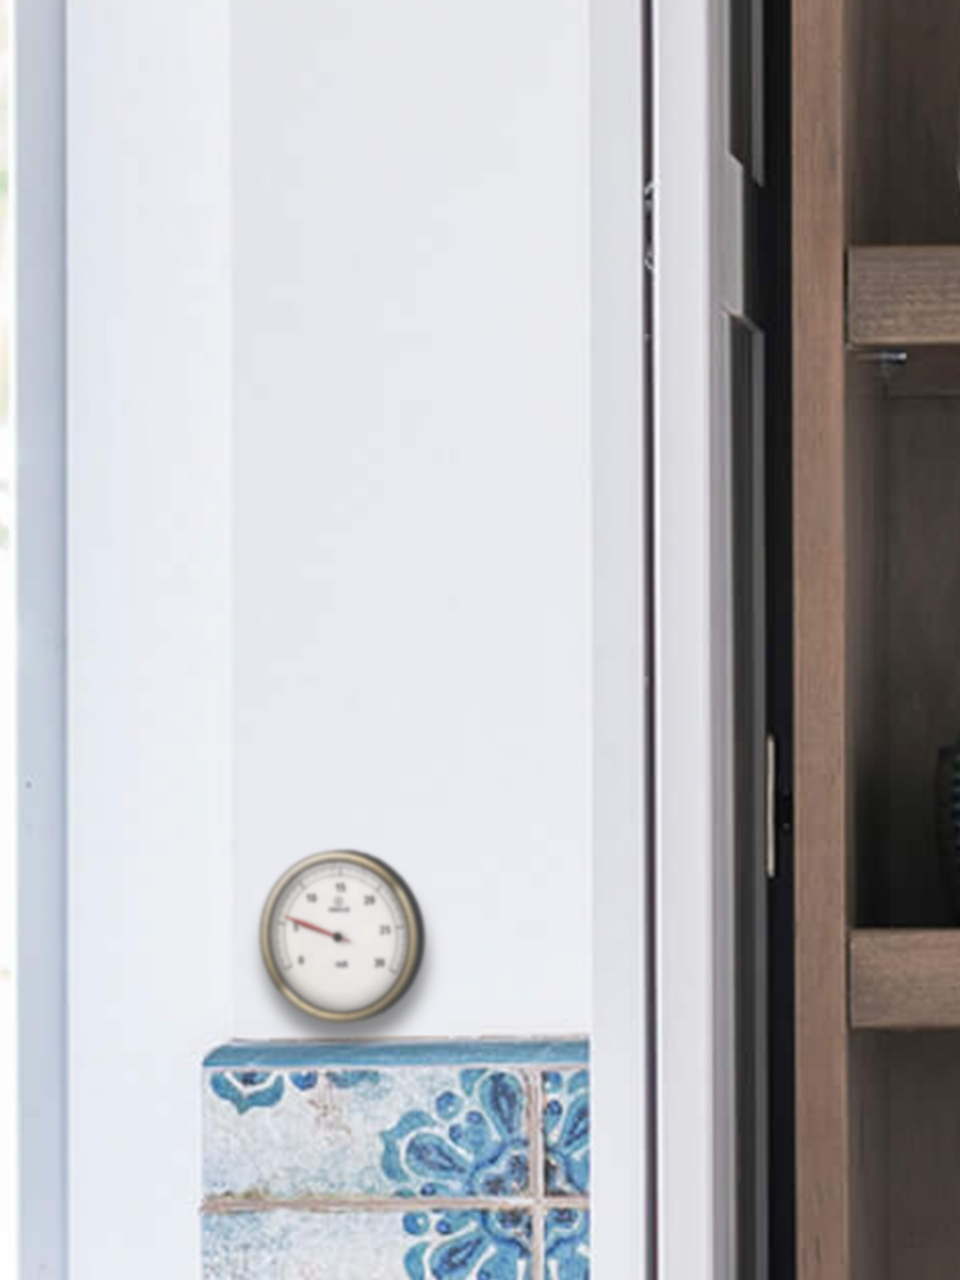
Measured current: 6 mA
